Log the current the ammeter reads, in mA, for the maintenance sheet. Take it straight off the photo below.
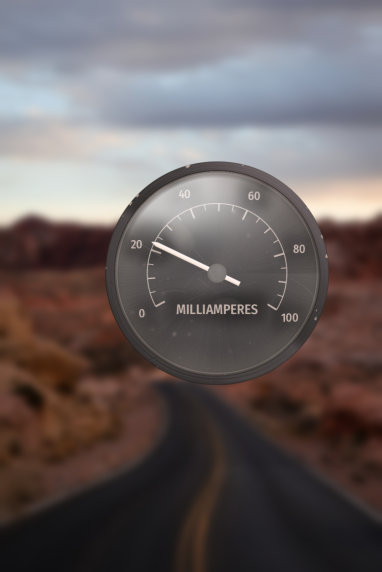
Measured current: 22.5 mA
